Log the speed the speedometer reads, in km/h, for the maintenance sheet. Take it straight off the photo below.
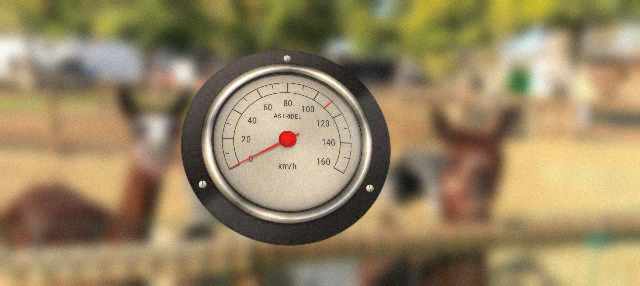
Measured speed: 0 km/h
